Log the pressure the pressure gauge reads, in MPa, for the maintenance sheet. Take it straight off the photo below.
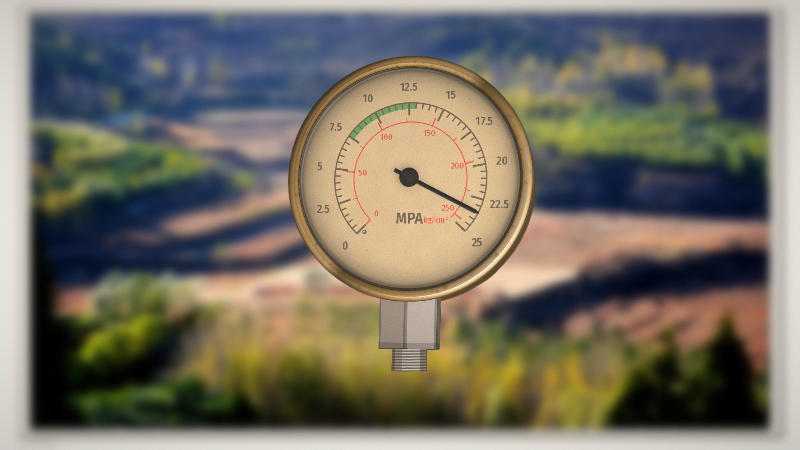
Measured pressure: 23.5 MPa
